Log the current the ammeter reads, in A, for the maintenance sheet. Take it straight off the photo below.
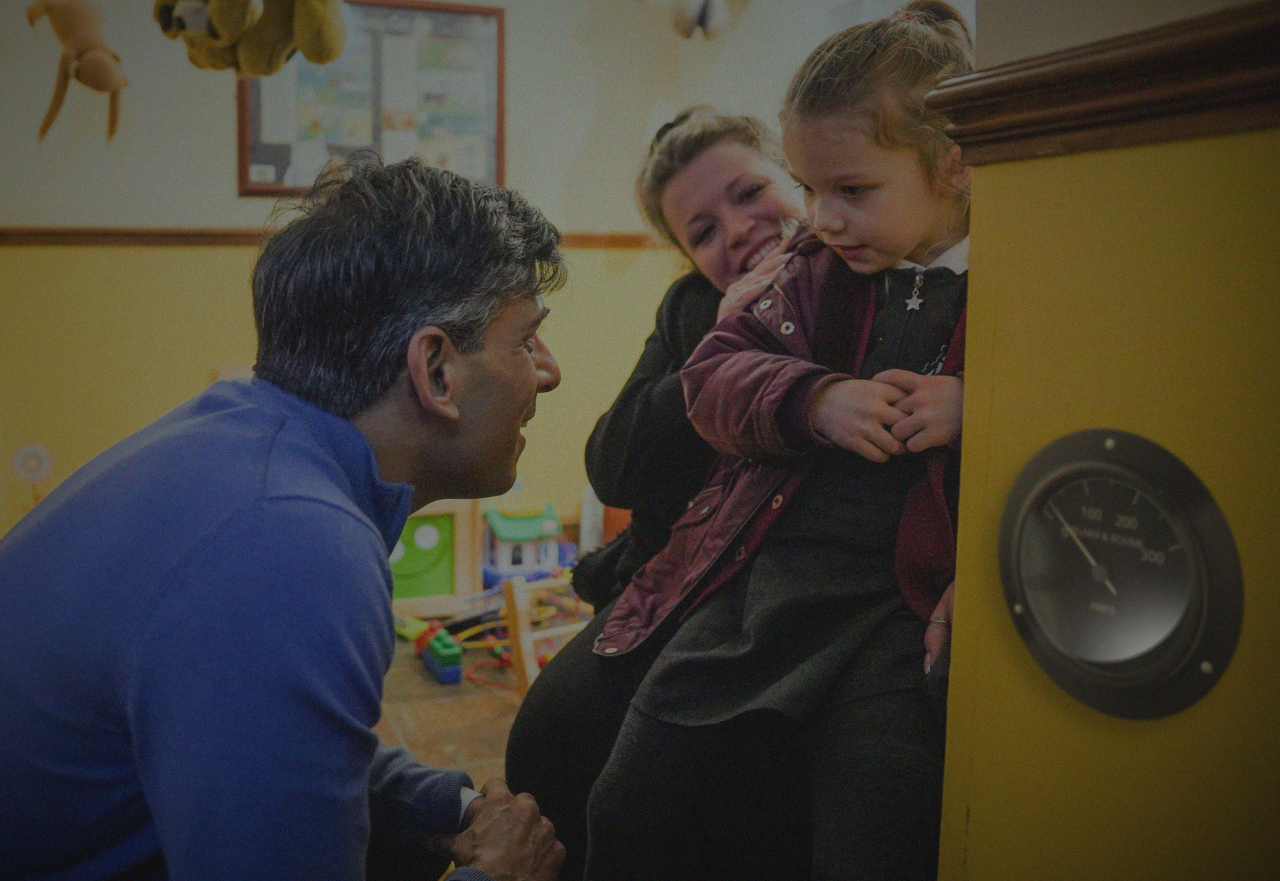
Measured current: 25 A
